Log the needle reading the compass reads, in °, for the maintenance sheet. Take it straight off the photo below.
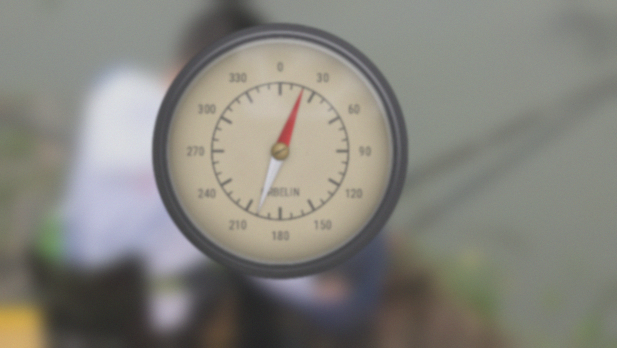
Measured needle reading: 20 °
